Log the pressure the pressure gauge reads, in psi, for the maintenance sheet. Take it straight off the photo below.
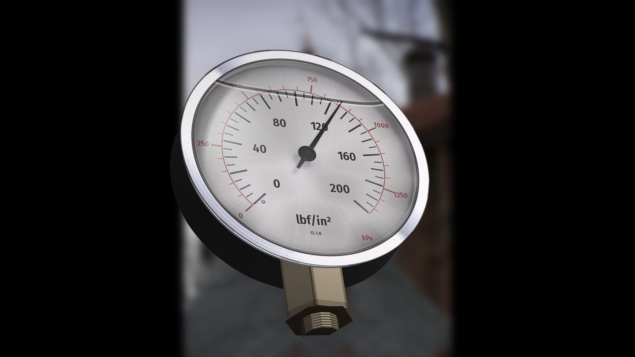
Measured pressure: 125 psi
